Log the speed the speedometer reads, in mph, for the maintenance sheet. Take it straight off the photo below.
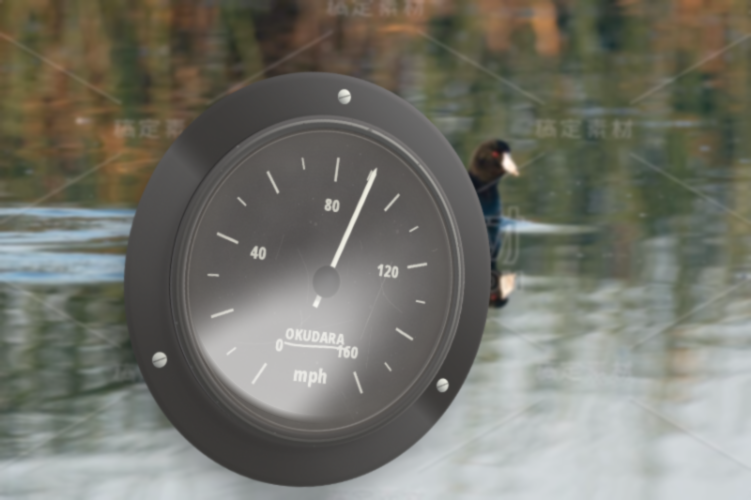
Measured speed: 90 mph
